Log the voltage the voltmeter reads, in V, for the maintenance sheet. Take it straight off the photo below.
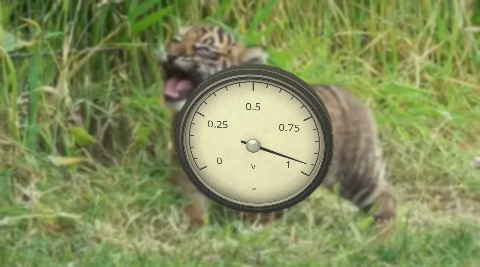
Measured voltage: 0.95 V
